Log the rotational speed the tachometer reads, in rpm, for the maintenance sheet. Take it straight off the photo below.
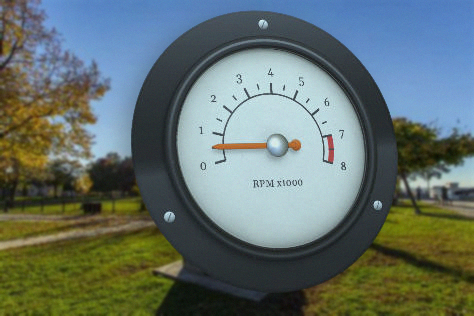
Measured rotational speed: 500 rpm
